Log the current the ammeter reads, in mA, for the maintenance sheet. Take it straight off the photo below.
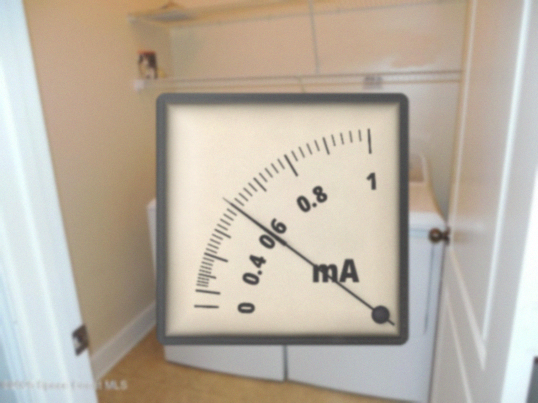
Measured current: 0.6 mA
